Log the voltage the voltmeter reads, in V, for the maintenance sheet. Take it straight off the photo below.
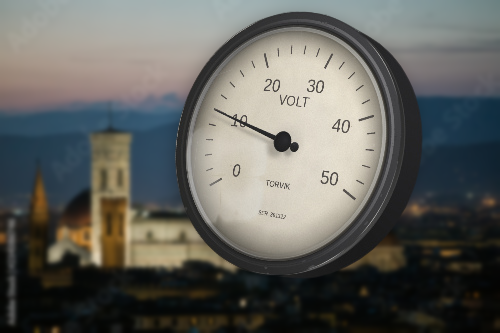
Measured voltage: 10 V
